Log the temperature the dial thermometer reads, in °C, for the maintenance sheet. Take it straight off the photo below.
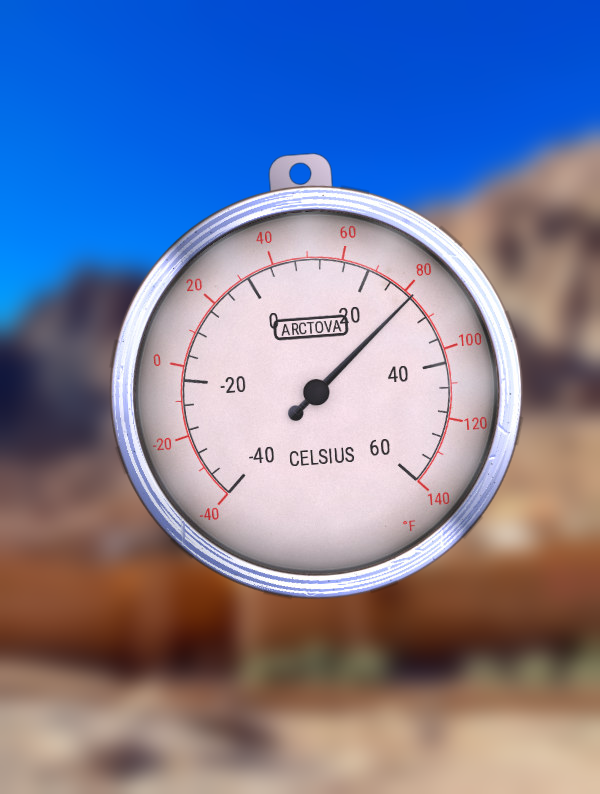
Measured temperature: 28 °C
